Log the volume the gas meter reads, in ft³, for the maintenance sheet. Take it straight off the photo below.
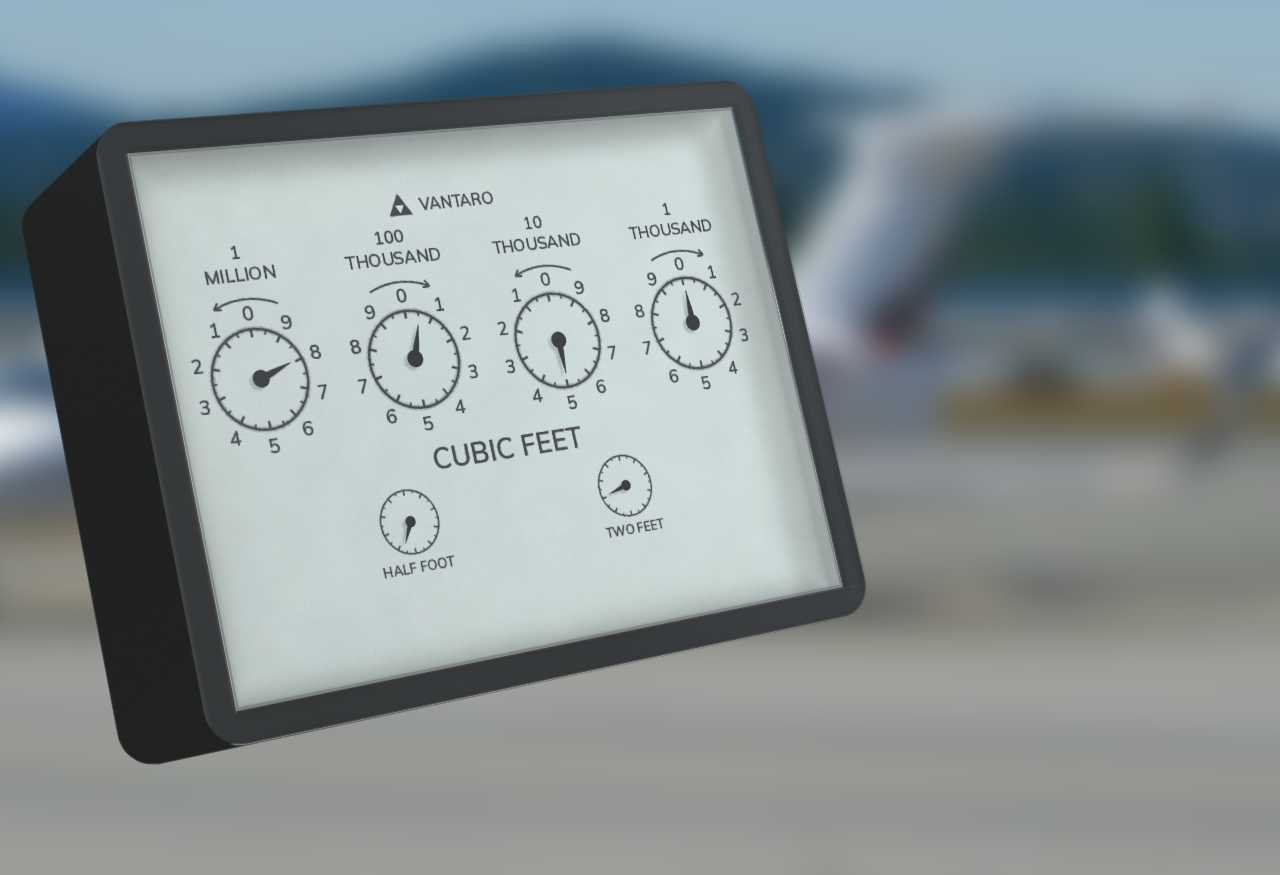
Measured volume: 805000 ft³
